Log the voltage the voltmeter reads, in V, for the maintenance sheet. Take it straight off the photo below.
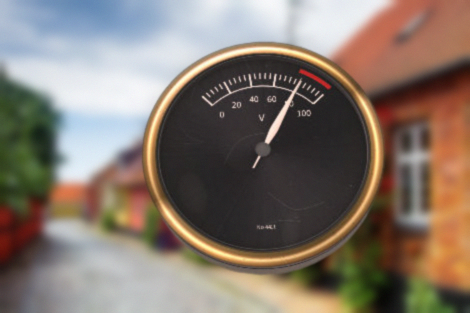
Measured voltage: 80 V
